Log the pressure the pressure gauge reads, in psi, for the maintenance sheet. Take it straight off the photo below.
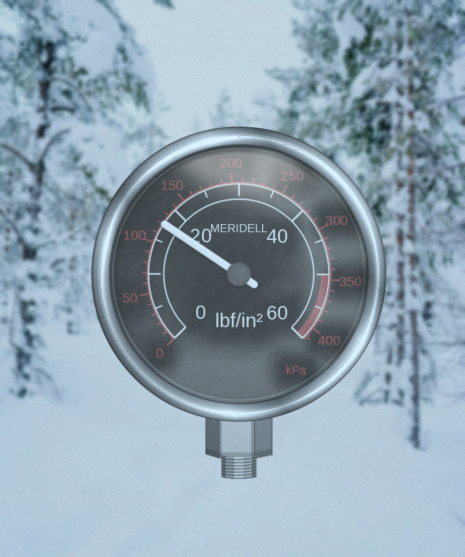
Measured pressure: 17.5 psi
